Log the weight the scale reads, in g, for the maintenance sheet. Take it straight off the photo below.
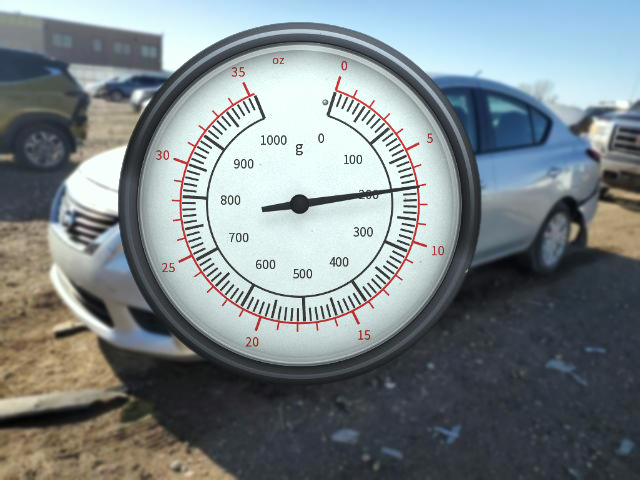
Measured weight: 200 g
